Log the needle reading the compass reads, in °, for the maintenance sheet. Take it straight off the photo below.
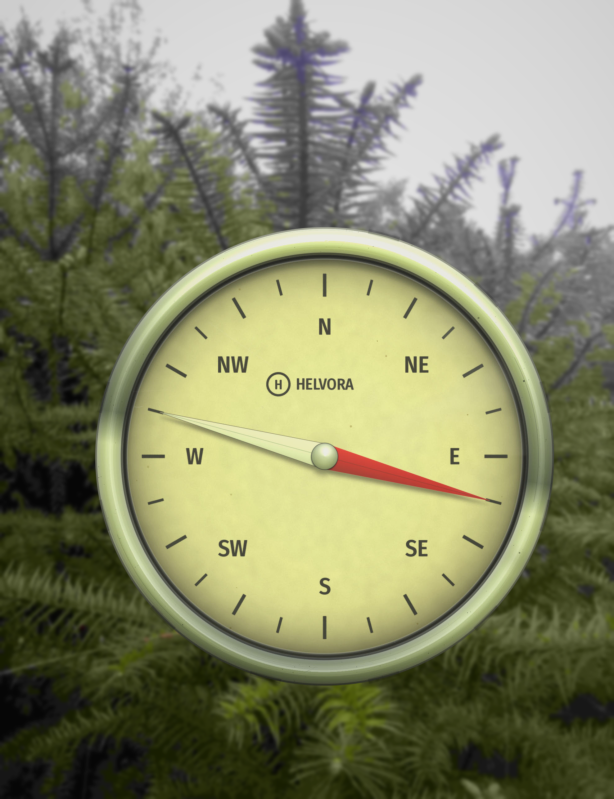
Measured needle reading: 105 °
